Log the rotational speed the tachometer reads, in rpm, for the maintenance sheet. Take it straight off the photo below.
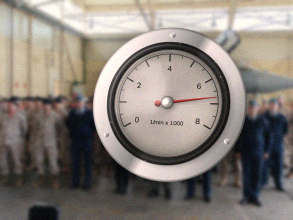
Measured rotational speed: 6750 rpm
